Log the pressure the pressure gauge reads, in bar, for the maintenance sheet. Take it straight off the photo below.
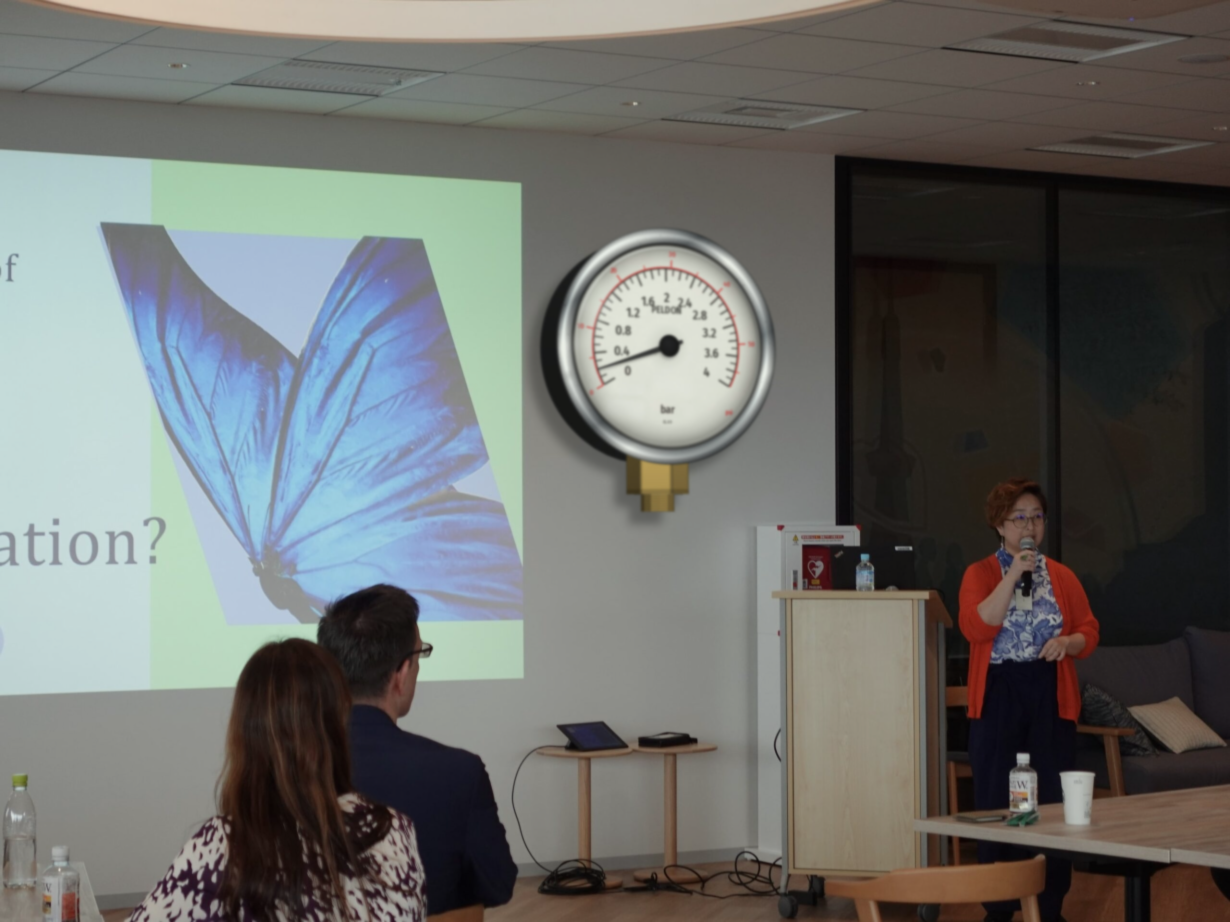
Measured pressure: 0.2 bar
